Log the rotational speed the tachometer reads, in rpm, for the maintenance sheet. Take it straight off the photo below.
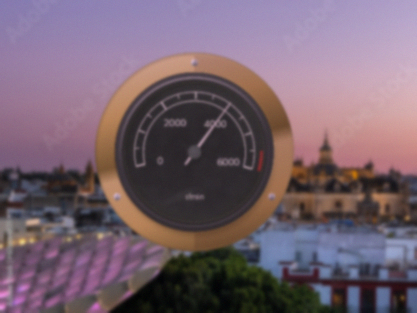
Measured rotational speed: 4000 rpm
